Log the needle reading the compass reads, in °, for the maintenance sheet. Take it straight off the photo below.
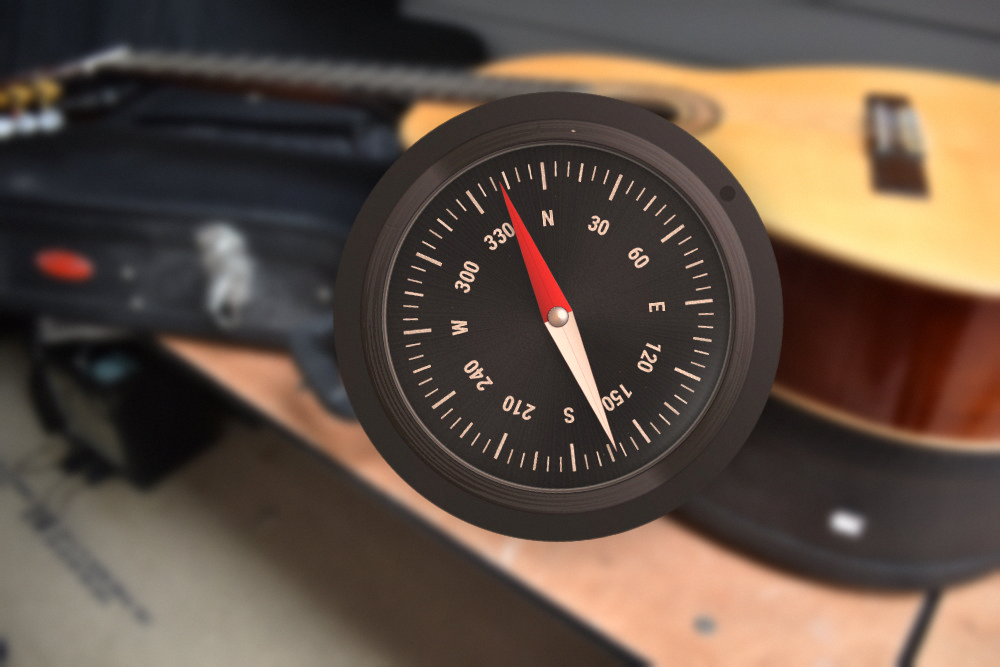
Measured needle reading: 342.5 °
